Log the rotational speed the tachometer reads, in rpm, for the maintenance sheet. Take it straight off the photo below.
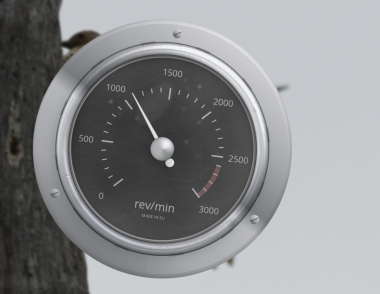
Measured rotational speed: 1100 rpm
